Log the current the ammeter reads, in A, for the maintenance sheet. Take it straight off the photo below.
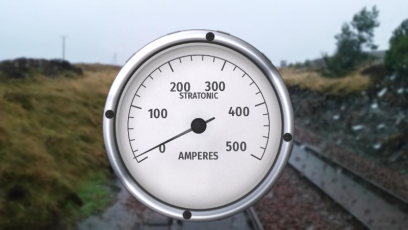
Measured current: 10 A
